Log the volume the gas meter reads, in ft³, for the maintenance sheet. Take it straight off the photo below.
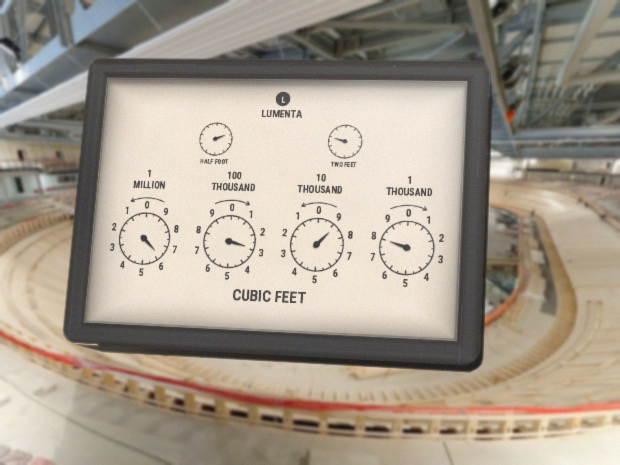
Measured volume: 628800 ft³
